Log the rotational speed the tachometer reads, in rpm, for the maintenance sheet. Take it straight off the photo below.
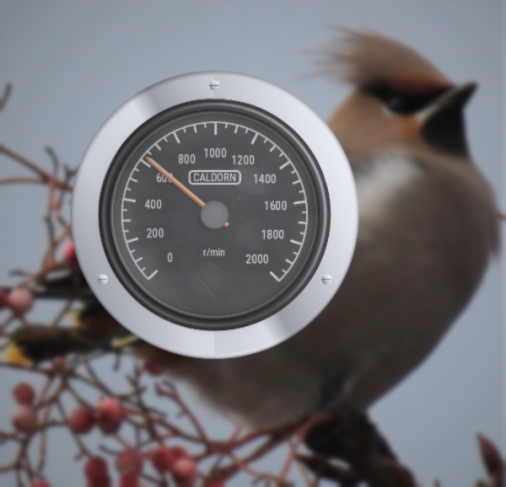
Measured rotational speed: 625 rpm
